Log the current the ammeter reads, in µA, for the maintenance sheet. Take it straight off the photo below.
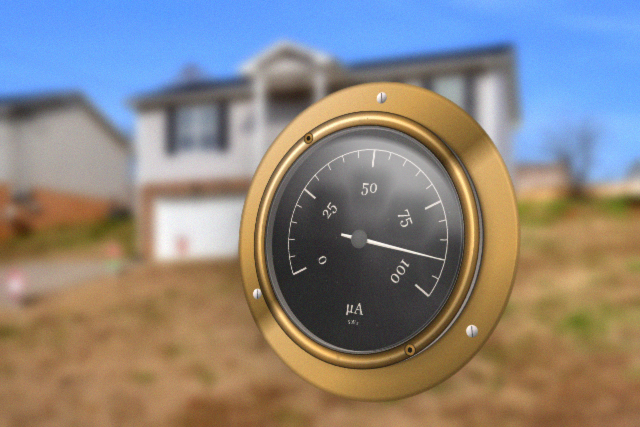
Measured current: 90 µA
